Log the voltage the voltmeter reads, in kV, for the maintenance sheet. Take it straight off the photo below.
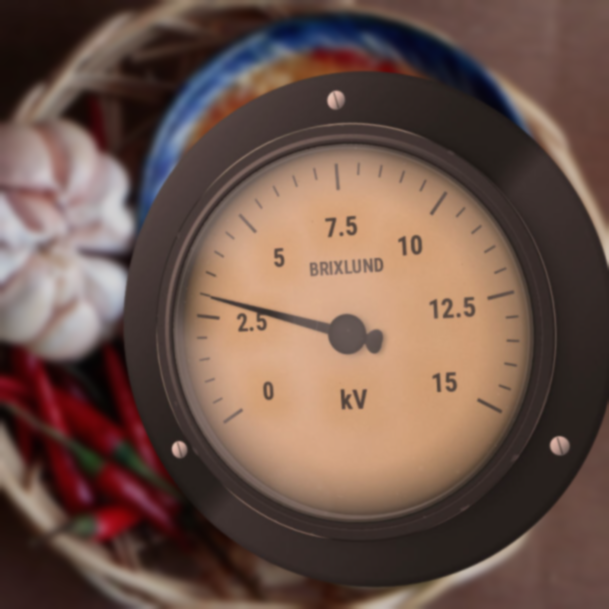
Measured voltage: 3 kV
